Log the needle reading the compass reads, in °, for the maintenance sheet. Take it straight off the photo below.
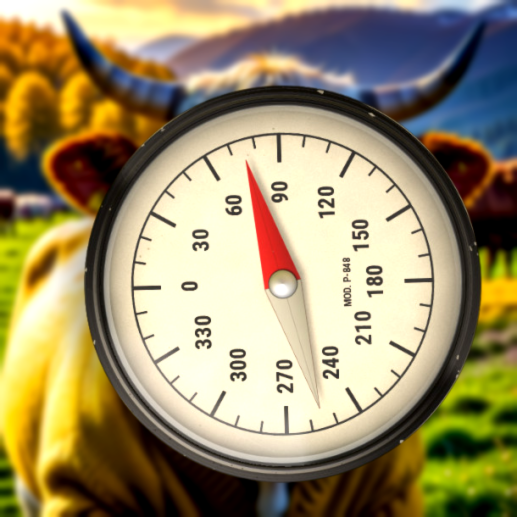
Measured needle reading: 75 °
